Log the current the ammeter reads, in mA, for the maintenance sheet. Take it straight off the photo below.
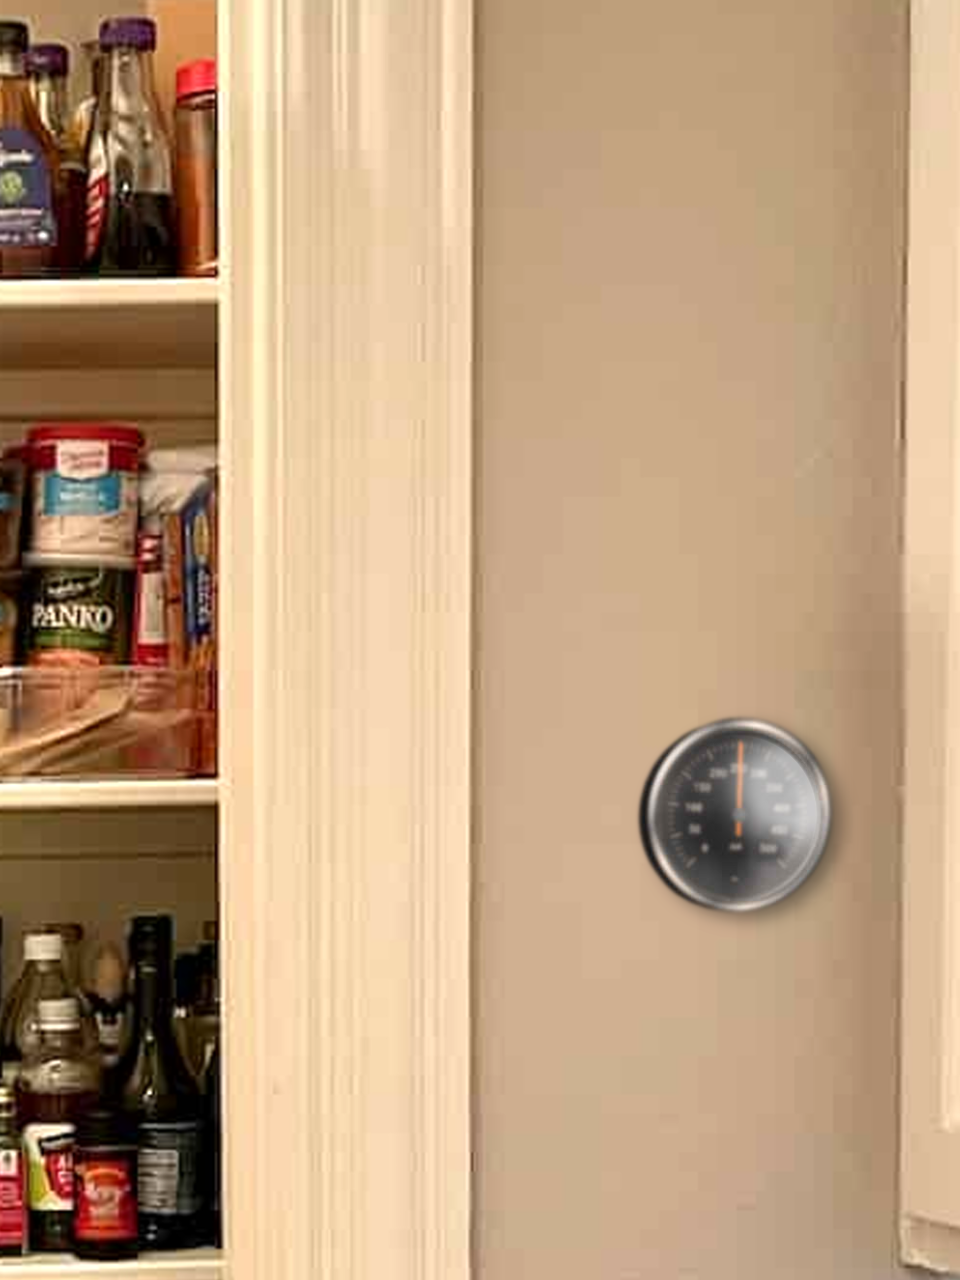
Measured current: 250 mA
